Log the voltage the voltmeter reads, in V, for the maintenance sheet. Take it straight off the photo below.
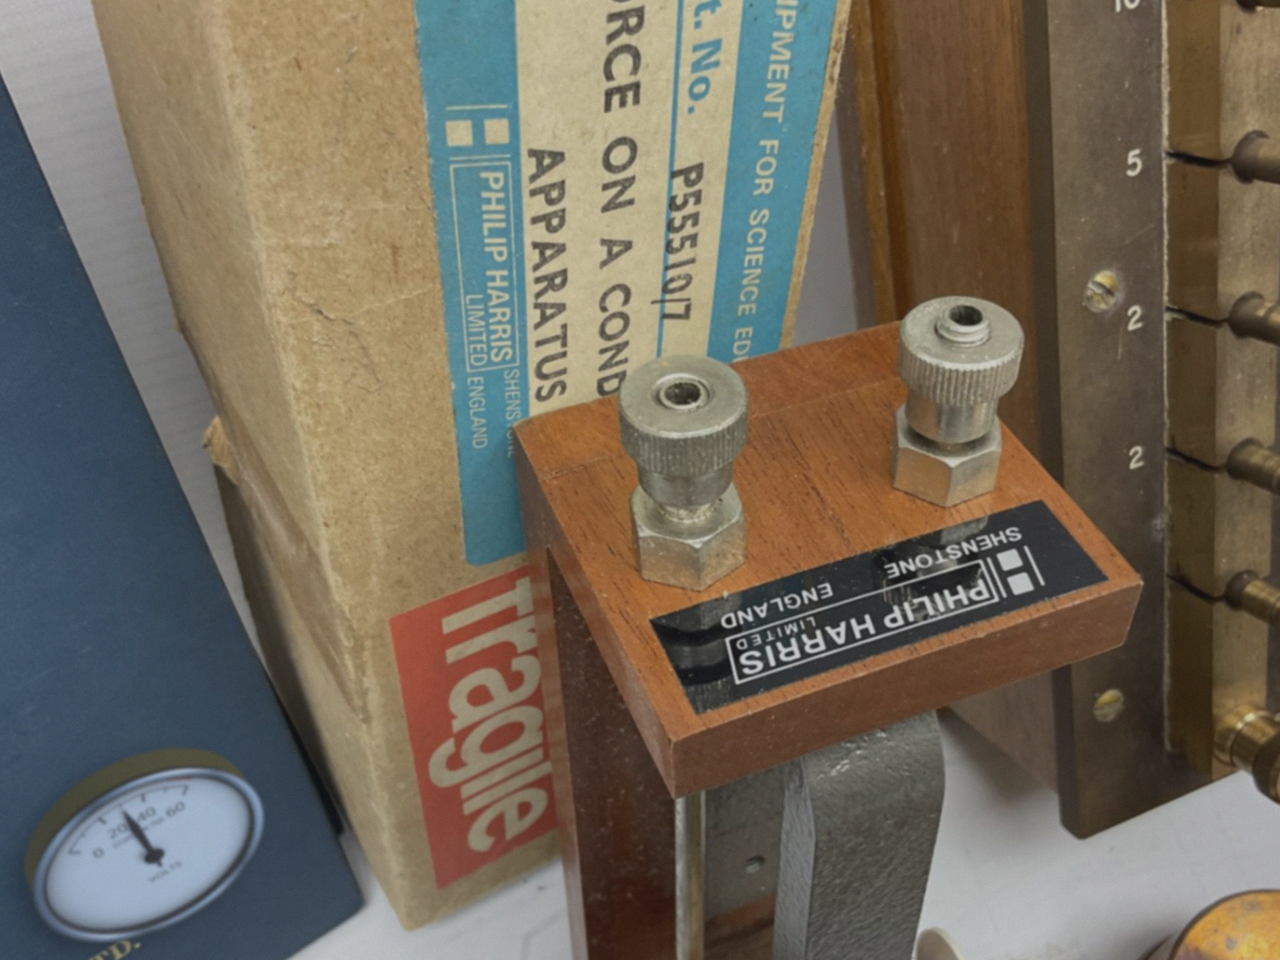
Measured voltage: 30 V
